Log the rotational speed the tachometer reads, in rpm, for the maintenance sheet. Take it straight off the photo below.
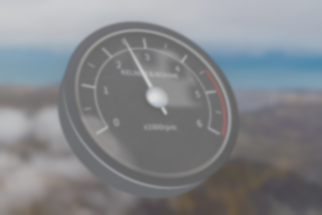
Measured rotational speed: 2500 rpm
